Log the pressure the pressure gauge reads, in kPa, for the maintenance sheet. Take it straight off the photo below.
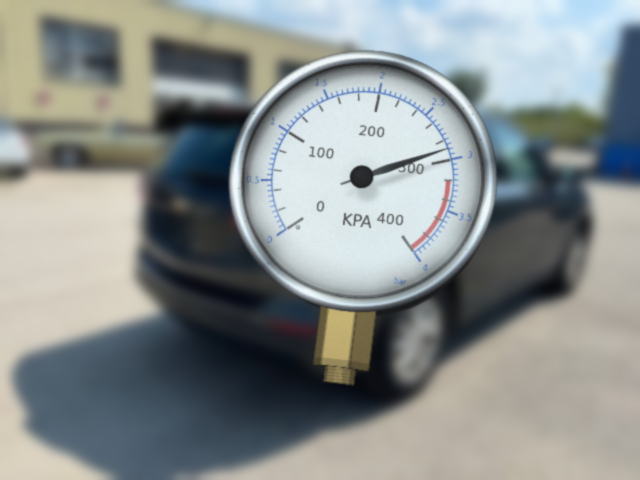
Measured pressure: 290 kPa
